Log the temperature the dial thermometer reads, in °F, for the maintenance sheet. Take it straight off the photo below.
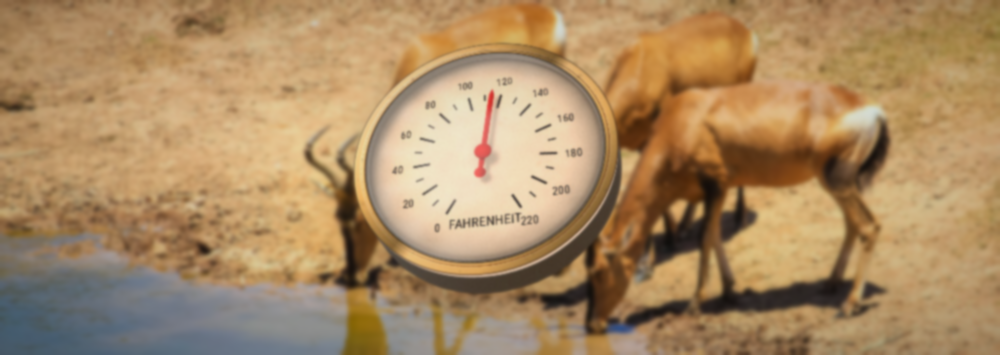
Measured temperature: 115 °F
